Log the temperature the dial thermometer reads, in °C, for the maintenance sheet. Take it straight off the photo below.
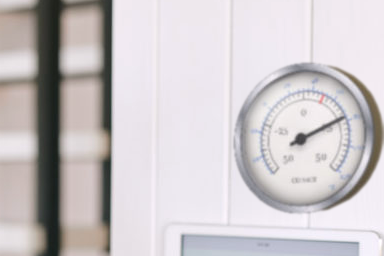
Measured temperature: 25 °C
